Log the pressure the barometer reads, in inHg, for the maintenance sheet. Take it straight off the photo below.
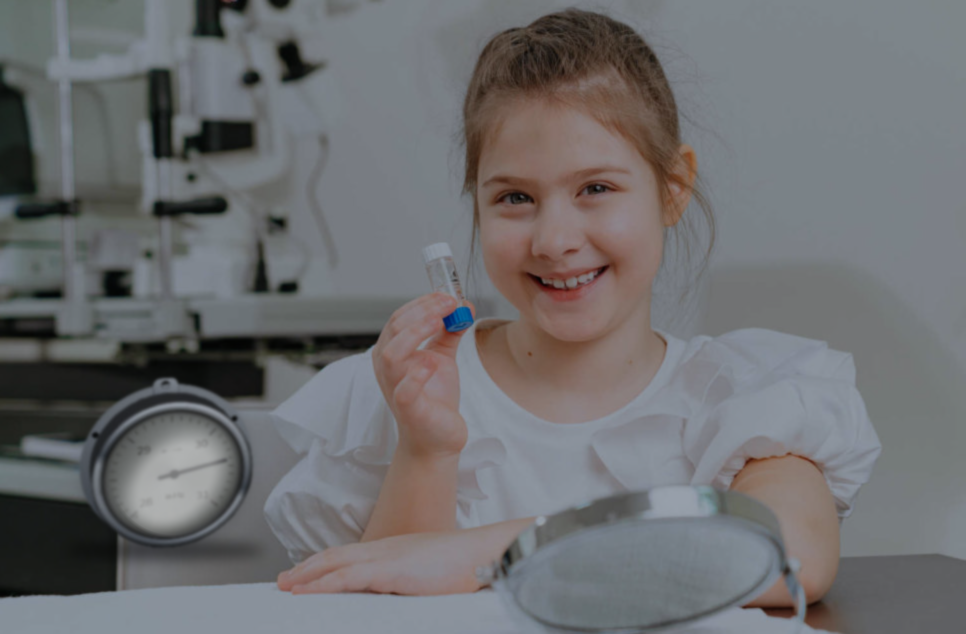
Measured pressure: 30.4 inHg
